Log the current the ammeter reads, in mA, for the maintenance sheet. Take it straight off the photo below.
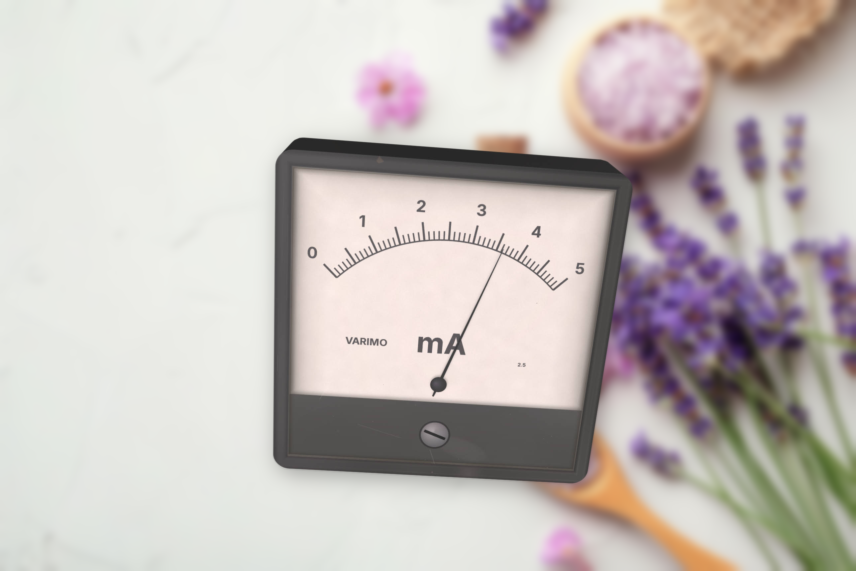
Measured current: 3.6 mA
